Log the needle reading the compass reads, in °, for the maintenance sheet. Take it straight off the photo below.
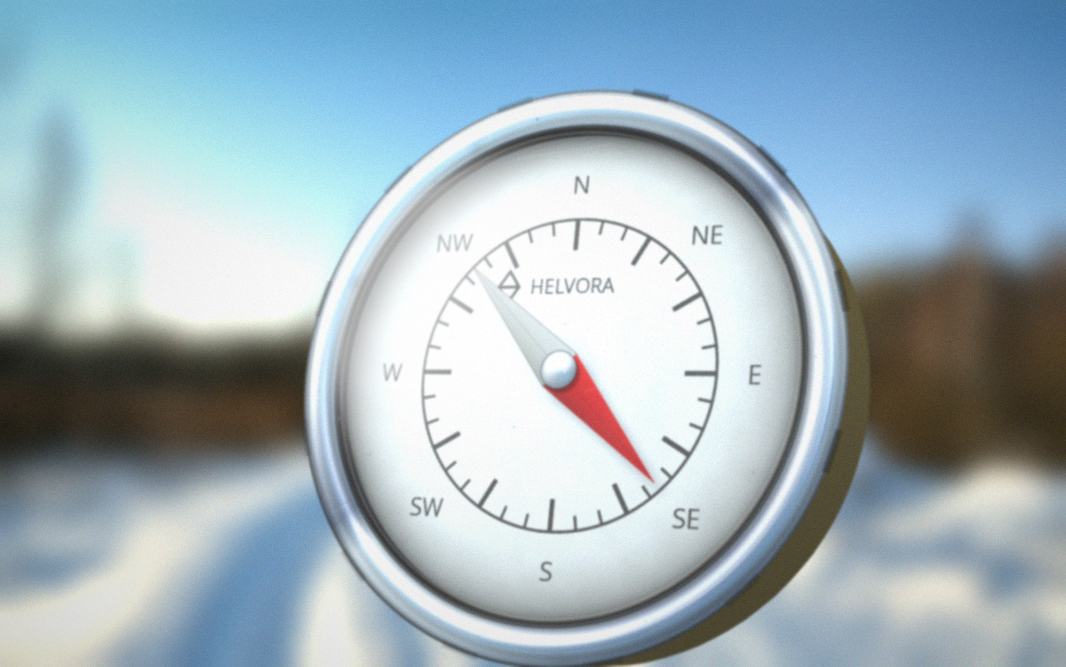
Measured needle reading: 135 °
